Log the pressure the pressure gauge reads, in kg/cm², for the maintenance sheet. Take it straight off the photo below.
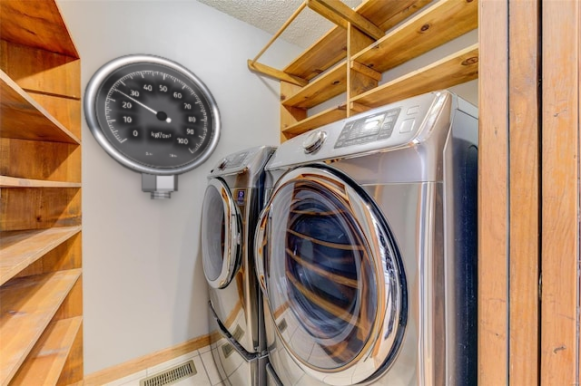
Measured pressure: 25 kg/cm²
